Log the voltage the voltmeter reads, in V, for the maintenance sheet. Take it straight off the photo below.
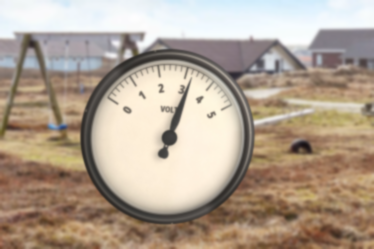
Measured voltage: 3.2 V
